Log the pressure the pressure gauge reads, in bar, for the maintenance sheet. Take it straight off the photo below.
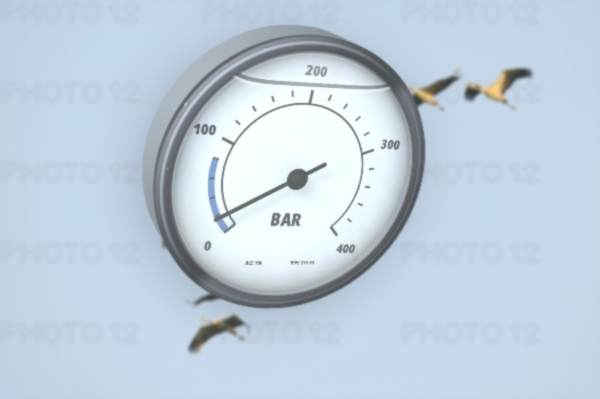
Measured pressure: 20 bar
